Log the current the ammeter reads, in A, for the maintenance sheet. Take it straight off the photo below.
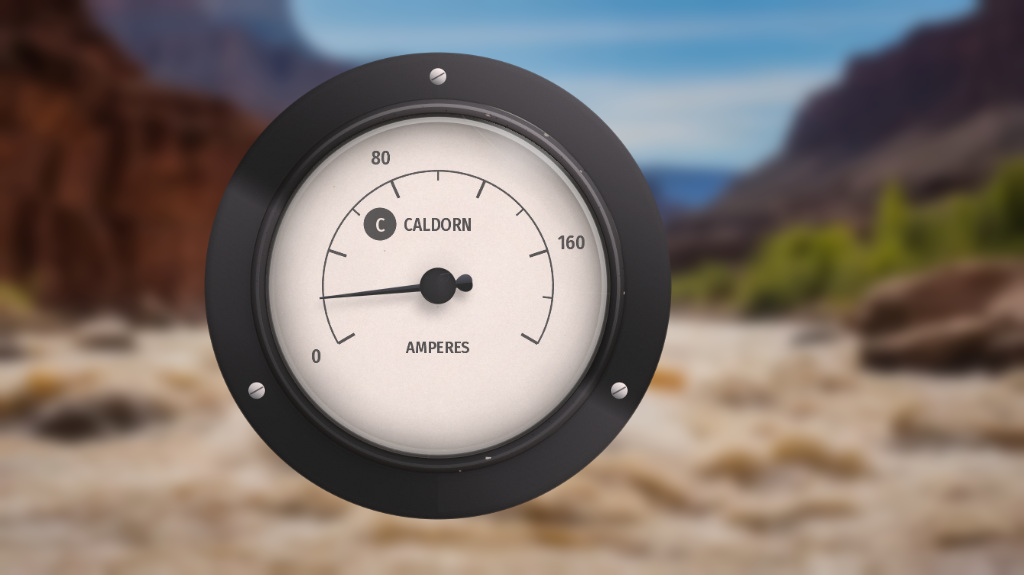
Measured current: 20 A
